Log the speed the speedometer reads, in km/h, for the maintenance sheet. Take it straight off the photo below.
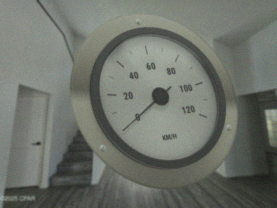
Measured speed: 0 km/h
